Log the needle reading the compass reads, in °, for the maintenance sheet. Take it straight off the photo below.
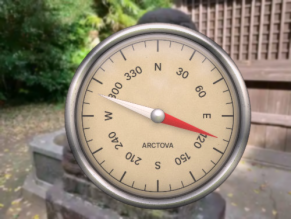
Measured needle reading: 110 °
